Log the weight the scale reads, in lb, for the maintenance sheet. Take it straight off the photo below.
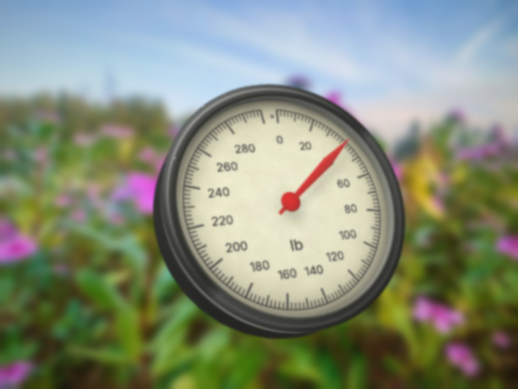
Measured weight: 40 lb
